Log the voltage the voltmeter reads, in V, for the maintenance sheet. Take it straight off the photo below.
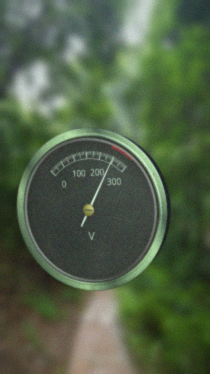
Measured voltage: 250 V
